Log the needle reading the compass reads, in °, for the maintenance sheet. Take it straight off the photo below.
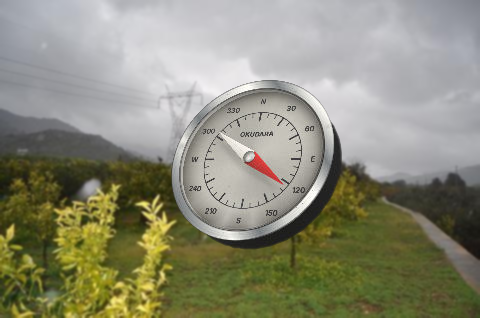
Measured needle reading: 125 °
